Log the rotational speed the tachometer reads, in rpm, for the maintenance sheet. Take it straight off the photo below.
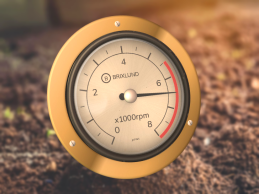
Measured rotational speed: 6500 rpm
